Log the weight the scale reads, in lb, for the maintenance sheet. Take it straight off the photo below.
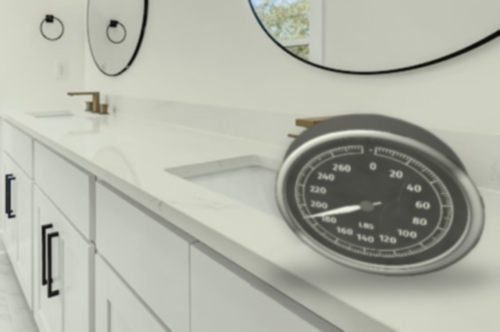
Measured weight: 190 lb
